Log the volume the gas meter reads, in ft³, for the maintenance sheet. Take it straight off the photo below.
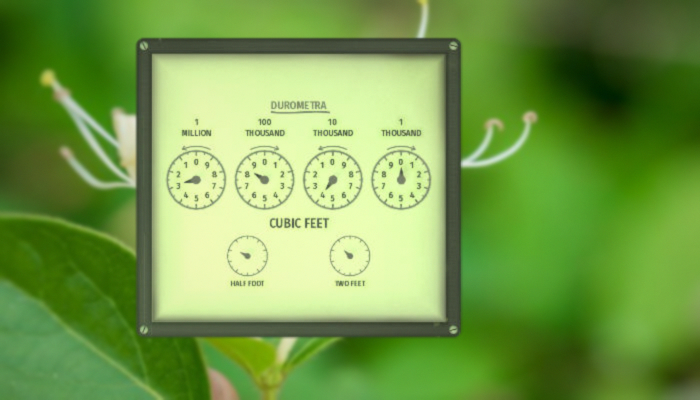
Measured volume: 284000 ft³
